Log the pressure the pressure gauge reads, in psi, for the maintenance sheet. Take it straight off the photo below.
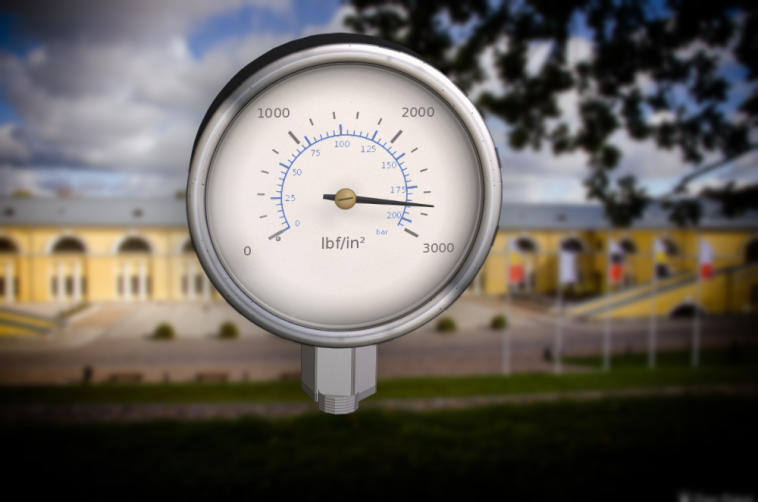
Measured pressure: 2700 psi
